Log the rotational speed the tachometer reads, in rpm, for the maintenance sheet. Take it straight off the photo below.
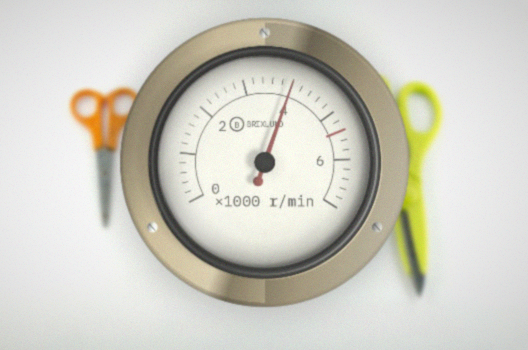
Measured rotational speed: 4000 rpm
